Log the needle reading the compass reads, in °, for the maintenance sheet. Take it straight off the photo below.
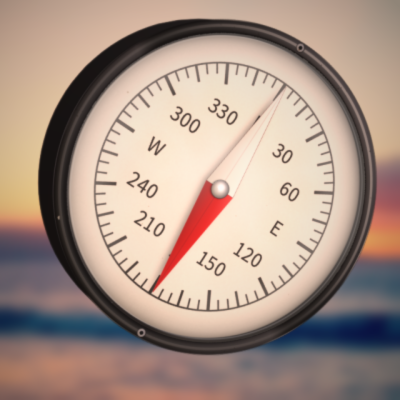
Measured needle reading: 180 °
